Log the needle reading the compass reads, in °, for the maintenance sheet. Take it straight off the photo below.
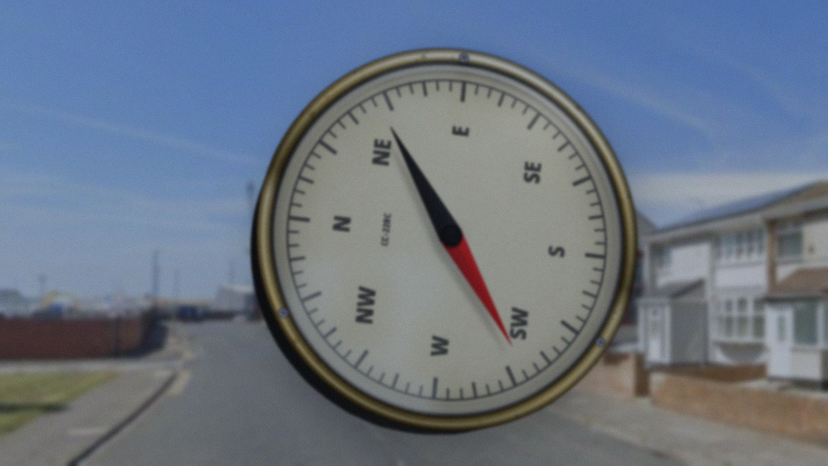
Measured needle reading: 235 °
